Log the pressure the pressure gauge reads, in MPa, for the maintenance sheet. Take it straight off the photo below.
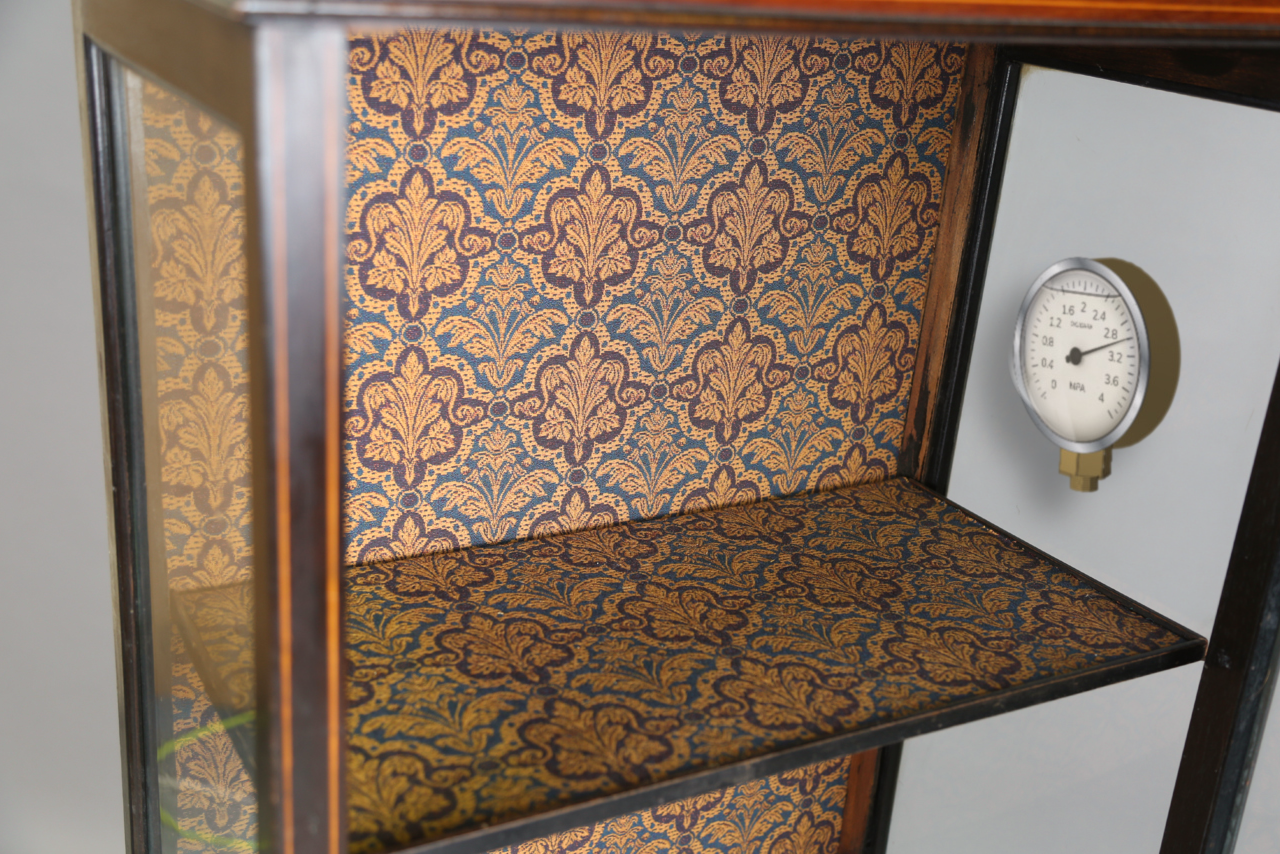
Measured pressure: 3 MPa
